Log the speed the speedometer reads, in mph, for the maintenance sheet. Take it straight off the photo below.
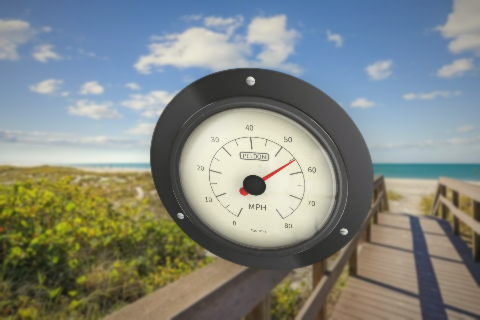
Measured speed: 55 mph
